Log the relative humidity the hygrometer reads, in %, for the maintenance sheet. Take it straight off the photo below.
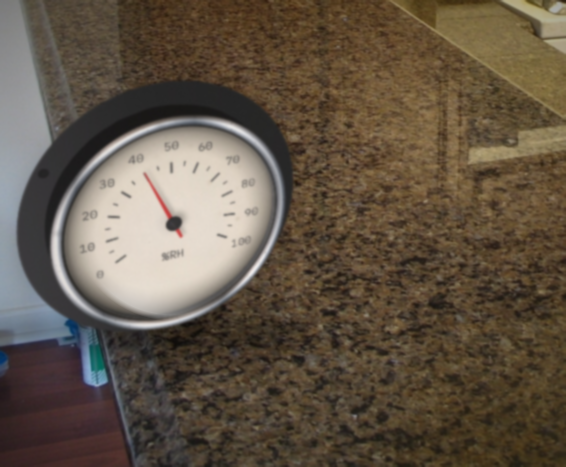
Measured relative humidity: 40 %
